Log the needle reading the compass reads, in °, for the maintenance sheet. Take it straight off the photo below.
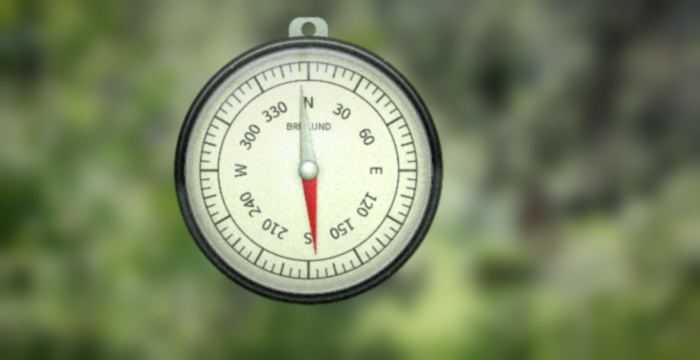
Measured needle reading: 175 °
